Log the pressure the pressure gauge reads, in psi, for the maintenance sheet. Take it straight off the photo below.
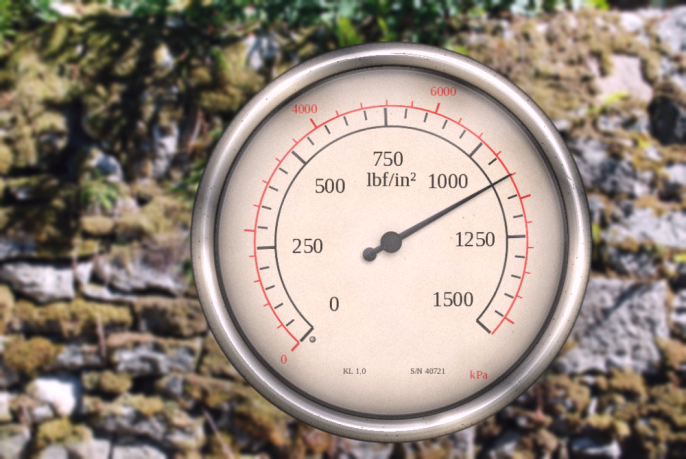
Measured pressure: 1100 psi
